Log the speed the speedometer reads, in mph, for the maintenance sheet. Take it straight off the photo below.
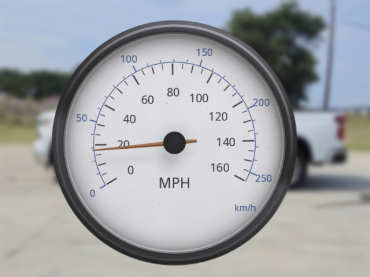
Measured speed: 17.5 mph
